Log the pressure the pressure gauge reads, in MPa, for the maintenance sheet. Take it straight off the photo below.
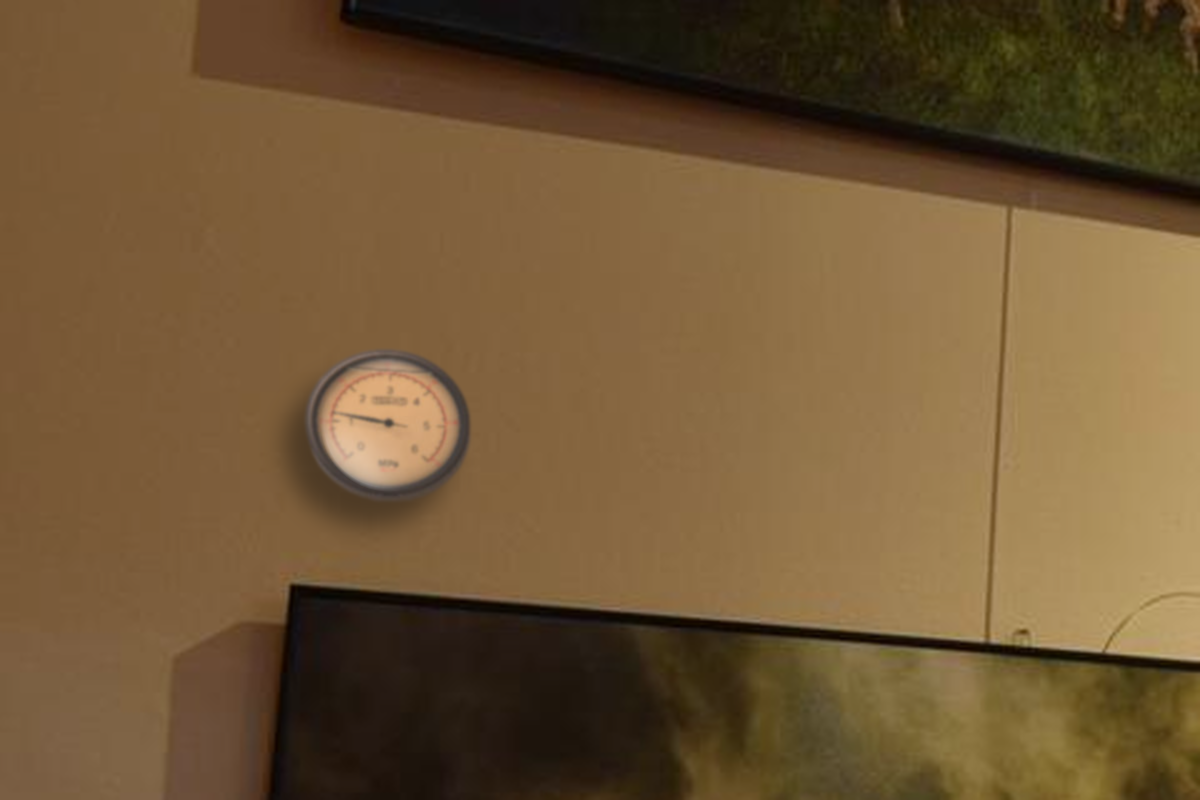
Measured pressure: 1.2 MPa
